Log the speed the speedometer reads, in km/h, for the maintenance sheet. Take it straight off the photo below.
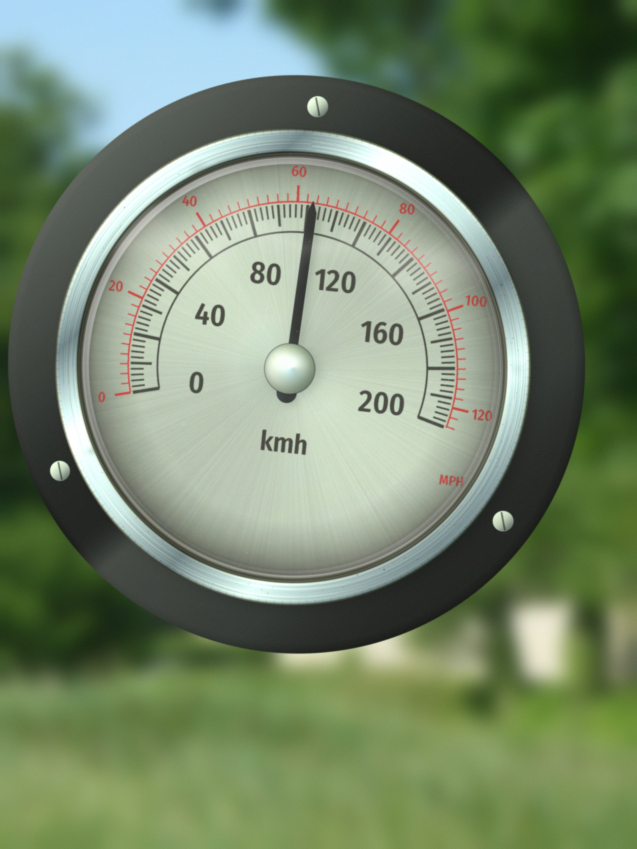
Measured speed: 102 km/h
